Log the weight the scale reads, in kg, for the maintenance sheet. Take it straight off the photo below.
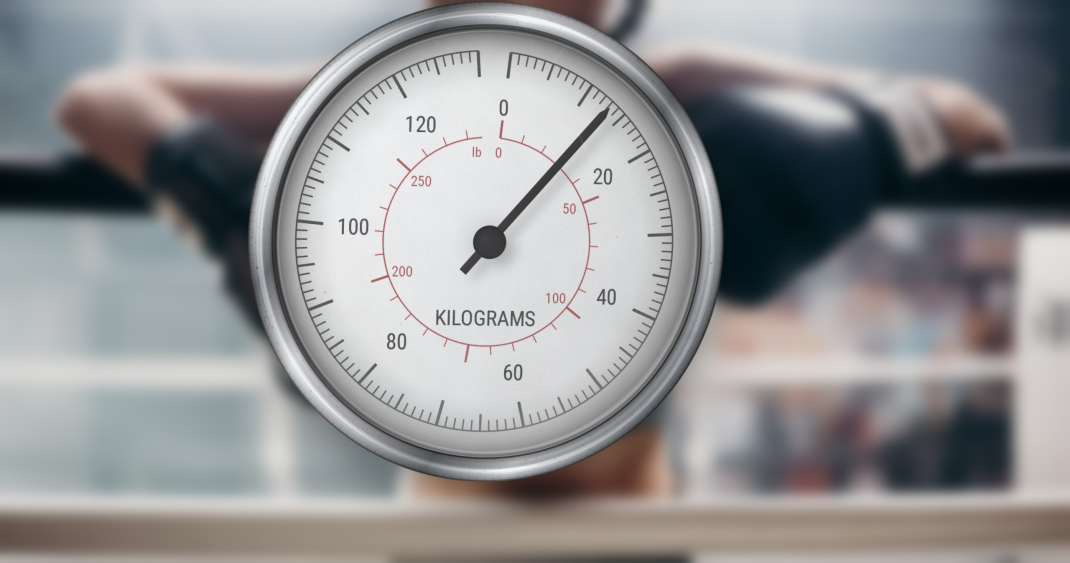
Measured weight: 13 kg
